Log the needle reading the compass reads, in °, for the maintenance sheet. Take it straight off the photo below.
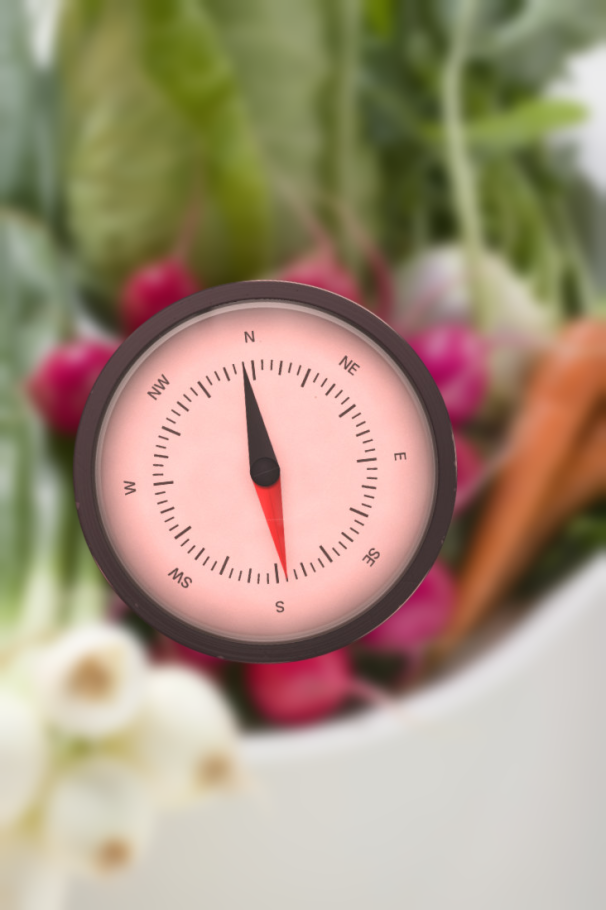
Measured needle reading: 175 °
